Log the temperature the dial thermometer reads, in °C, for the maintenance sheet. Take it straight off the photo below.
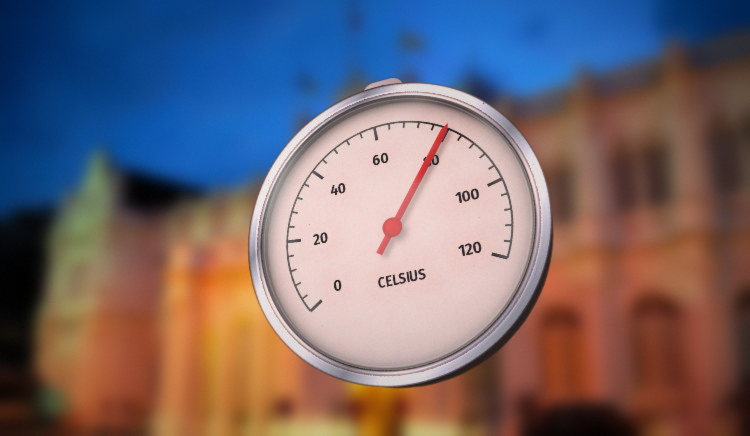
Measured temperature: 80 °C
